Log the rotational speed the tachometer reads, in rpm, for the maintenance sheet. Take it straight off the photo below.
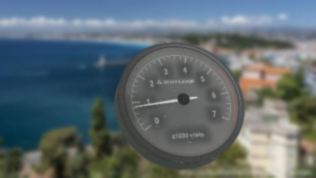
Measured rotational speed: 800 rpm
